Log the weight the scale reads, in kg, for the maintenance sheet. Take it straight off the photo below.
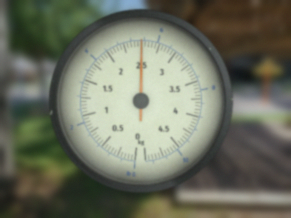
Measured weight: 2.5 kg
